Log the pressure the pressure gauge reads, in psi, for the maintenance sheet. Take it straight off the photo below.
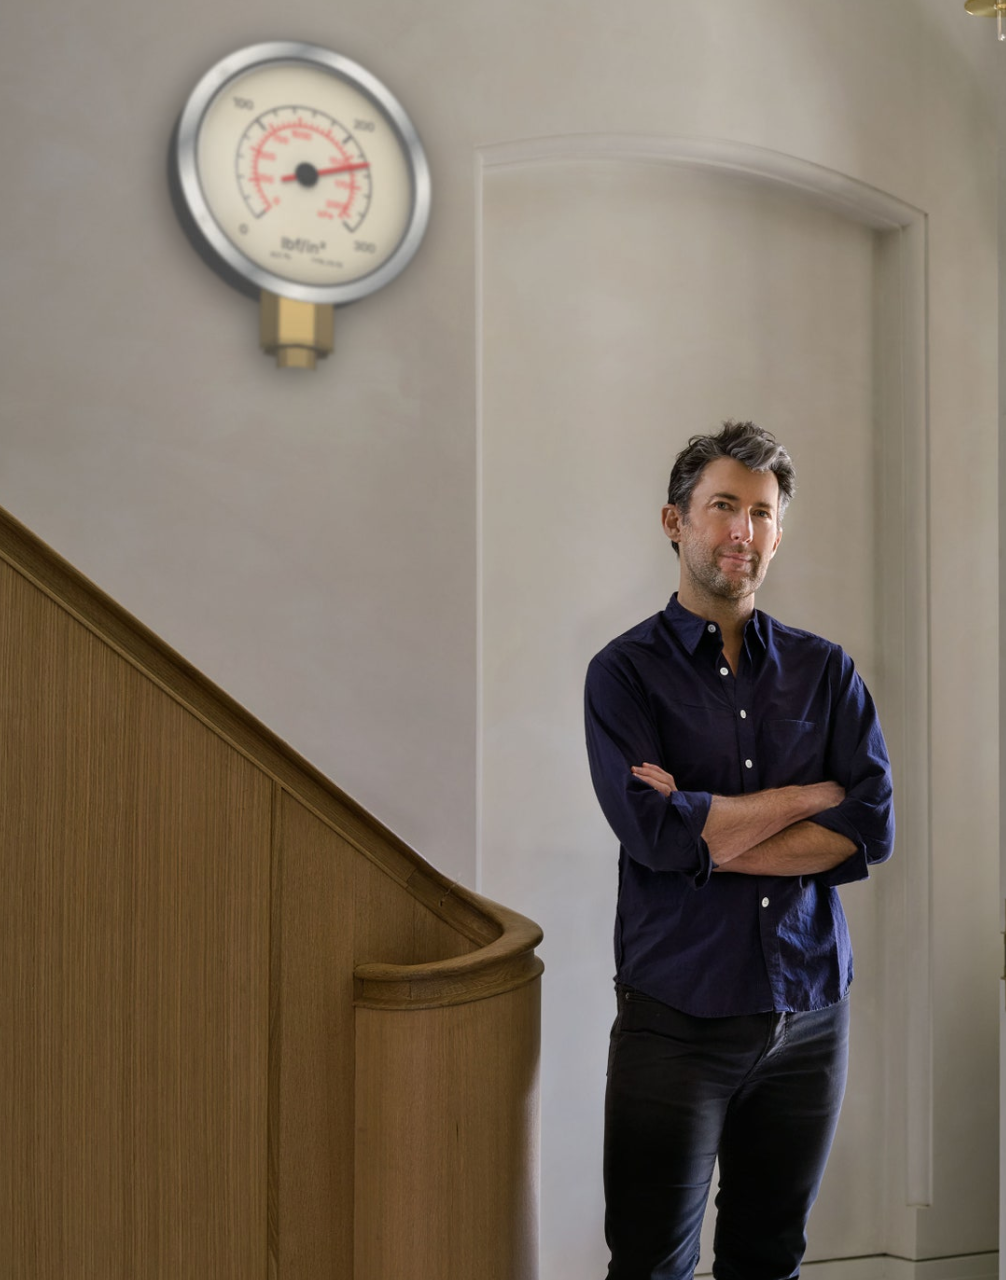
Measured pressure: 230 psi
